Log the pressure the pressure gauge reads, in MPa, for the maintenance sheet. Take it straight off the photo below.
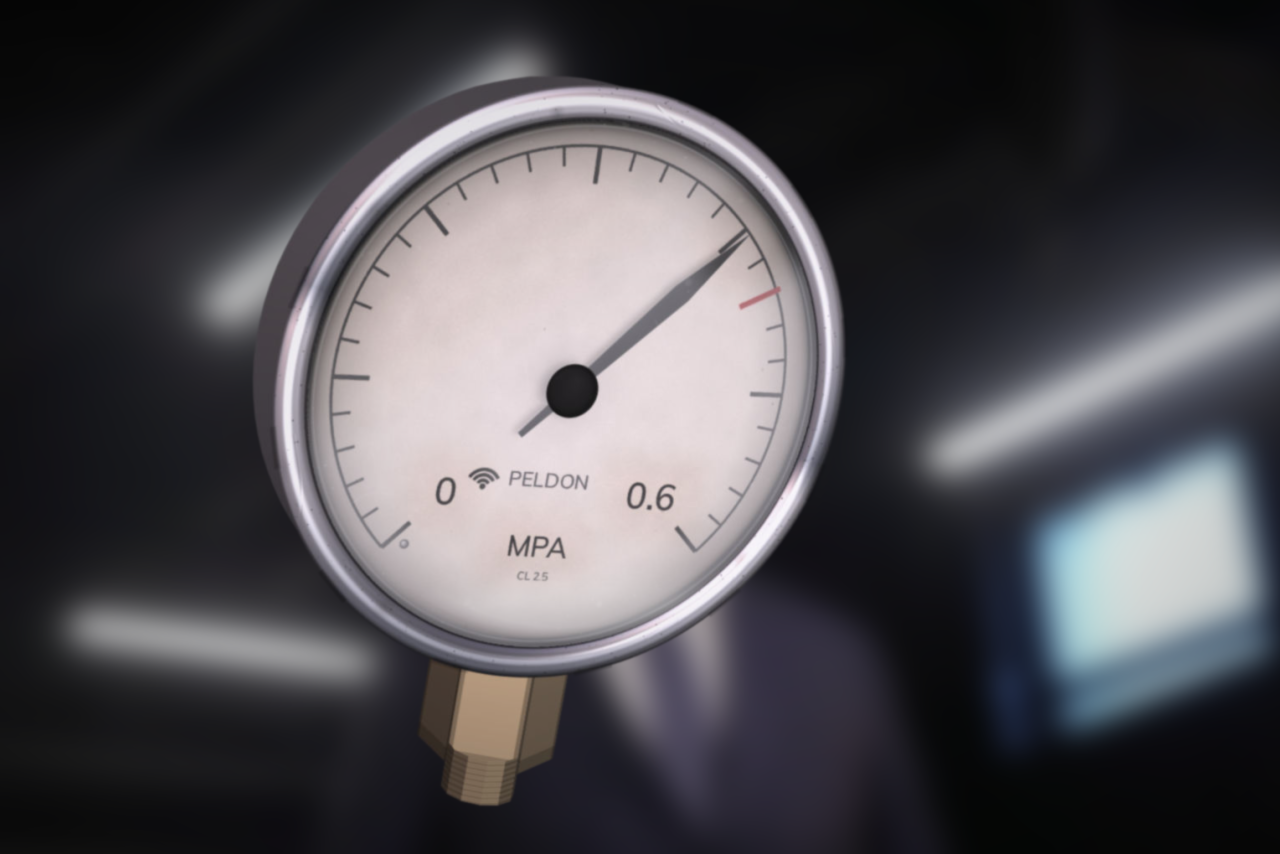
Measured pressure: 0.4 MPa
